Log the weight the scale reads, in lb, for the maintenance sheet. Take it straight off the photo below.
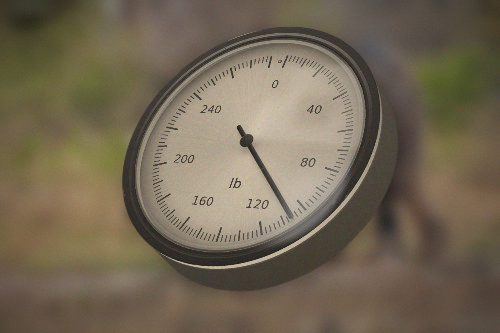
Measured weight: 106 lb
